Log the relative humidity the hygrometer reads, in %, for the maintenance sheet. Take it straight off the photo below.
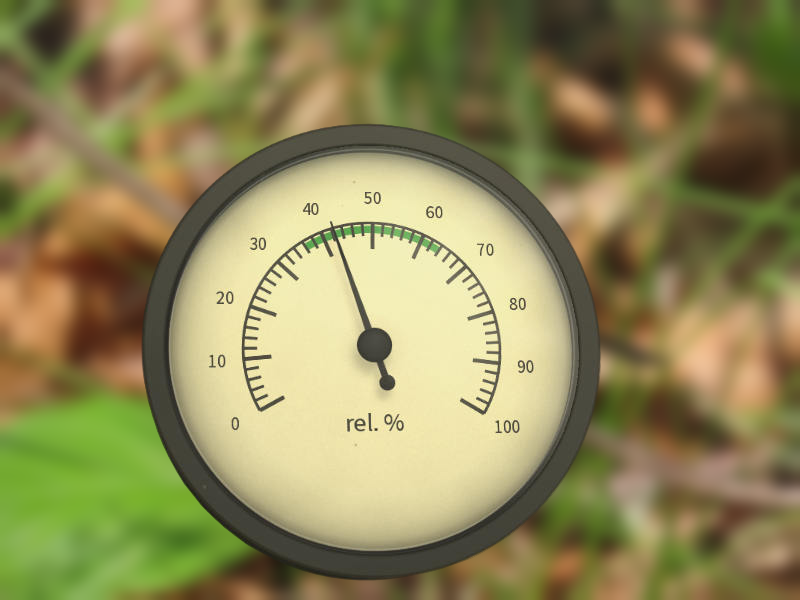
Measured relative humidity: 42 %
